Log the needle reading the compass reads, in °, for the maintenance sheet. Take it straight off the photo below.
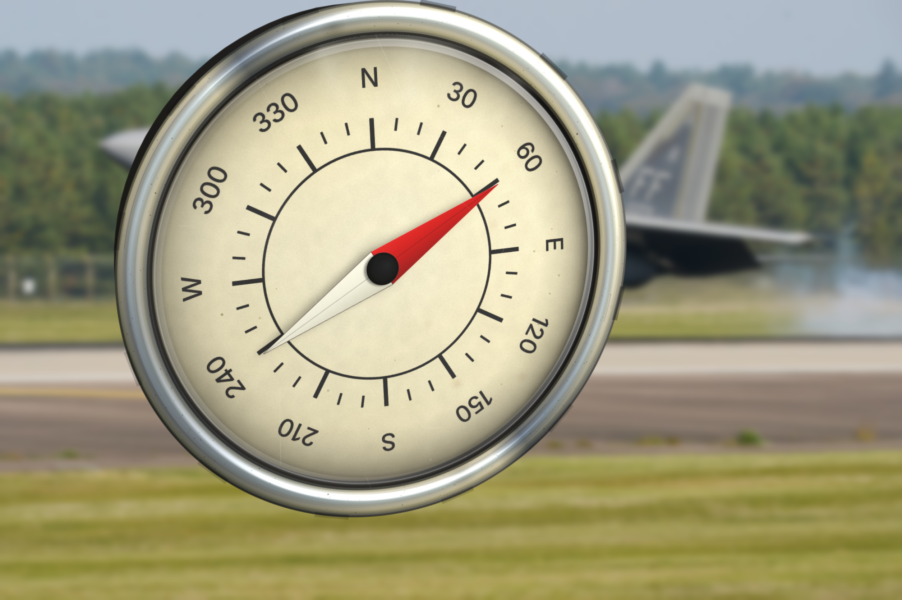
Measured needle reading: 60 °
